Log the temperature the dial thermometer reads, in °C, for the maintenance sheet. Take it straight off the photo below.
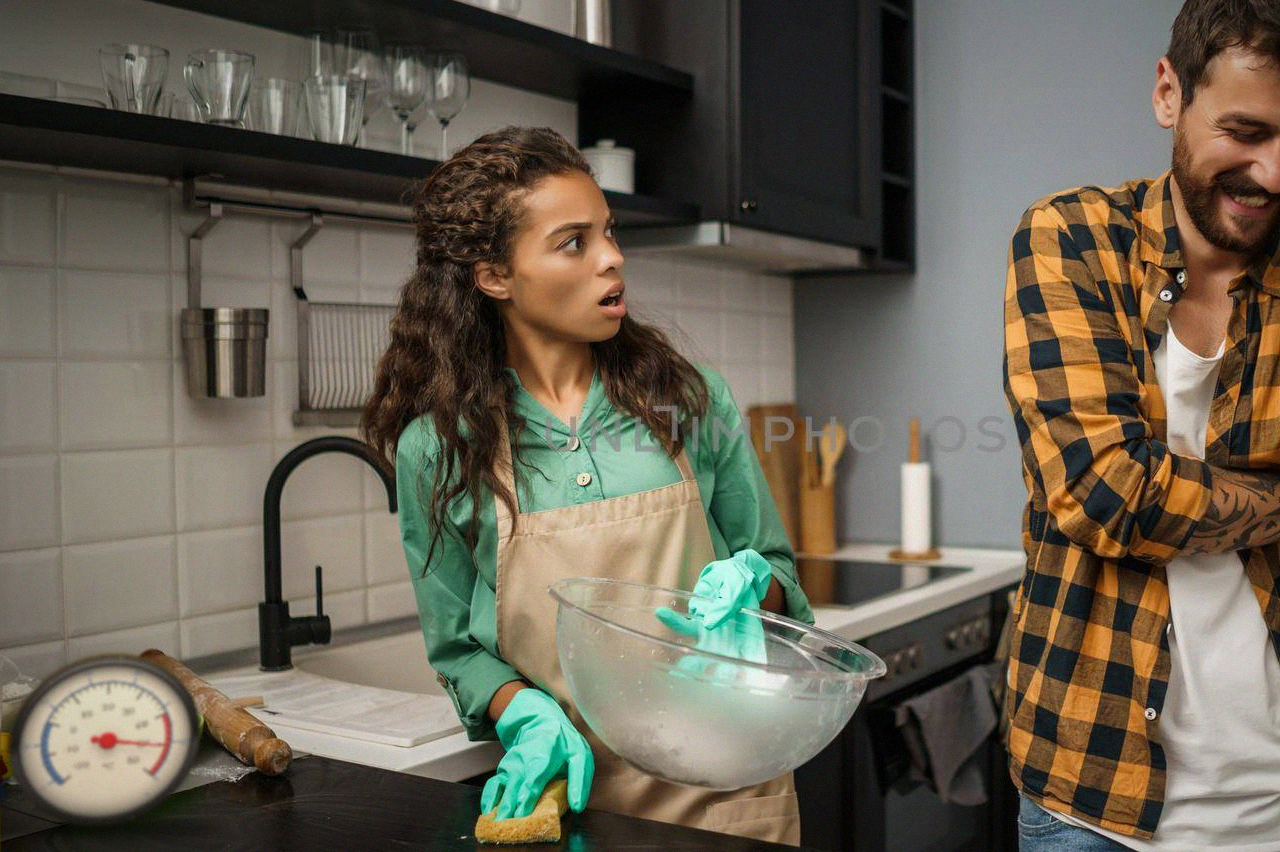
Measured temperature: 50 °C
